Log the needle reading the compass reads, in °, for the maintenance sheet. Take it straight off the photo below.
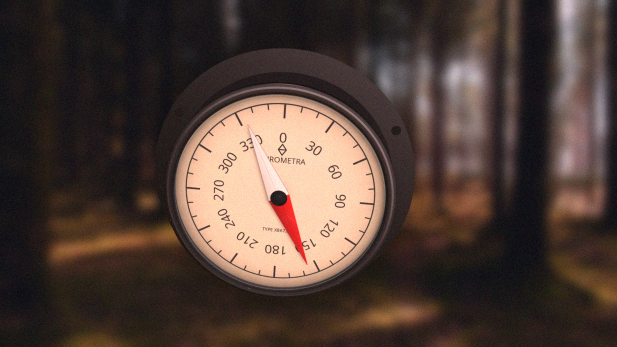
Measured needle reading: 155 °
